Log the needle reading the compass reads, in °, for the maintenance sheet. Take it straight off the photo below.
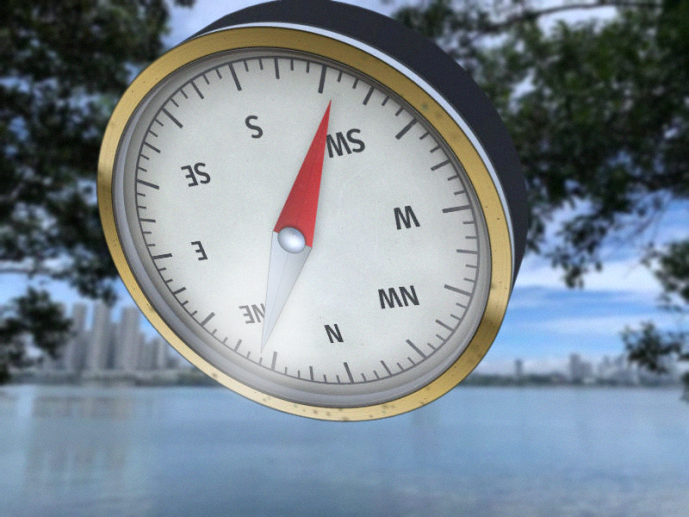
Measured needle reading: 215 °
